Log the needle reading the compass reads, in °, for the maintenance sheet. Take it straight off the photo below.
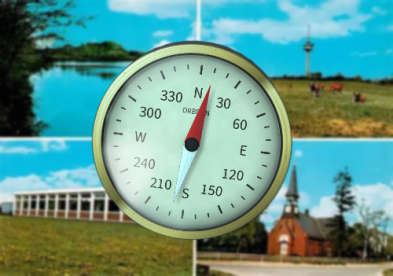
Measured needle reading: 10 °
